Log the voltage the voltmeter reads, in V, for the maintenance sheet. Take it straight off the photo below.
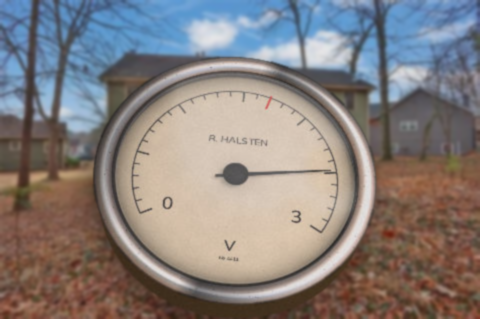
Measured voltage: 2.5 V
